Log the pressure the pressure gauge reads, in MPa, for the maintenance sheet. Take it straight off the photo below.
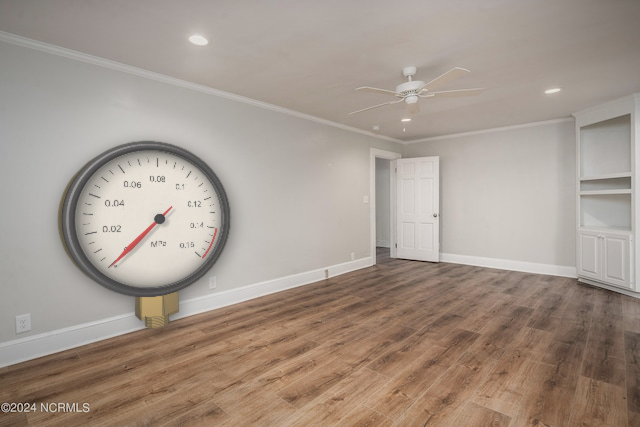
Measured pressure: 0 MPa
